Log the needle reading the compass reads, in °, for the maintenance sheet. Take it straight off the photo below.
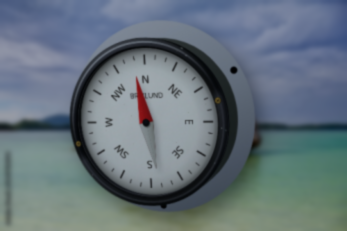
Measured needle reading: 350 °
